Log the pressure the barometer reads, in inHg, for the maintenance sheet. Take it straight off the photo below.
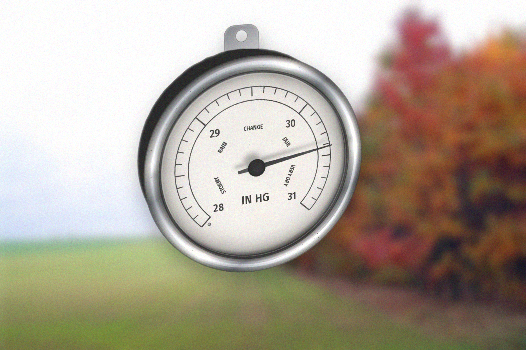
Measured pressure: 30.4 inHg
